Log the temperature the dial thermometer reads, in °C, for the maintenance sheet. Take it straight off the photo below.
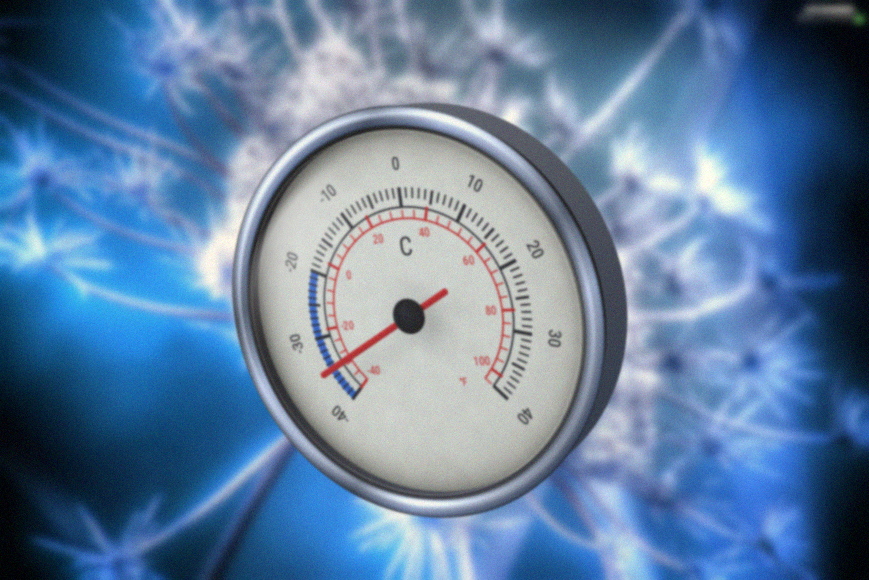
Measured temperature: -35 °C
